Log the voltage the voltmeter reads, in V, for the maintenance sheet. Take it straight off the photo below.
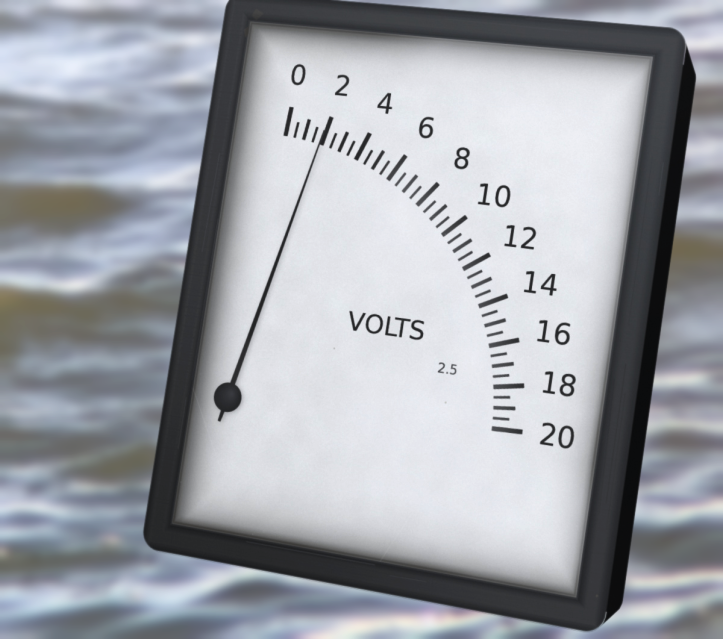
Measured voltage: 2 V
